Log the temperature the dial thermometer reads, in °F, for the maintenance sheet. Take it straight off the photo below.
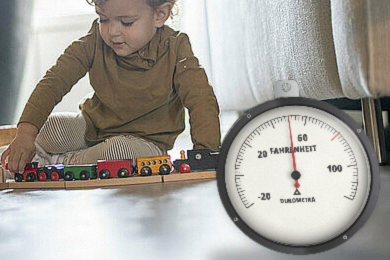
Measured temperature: 50 °F
